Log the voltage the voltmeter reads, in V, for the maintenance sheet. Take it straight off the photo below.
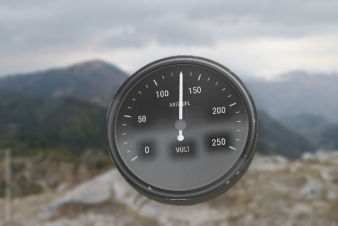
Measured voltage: 130 V
